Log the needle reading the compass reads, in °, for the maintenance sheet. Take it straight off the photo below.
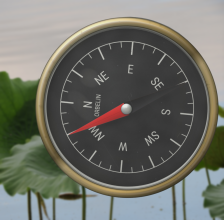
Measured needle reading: 330 °
